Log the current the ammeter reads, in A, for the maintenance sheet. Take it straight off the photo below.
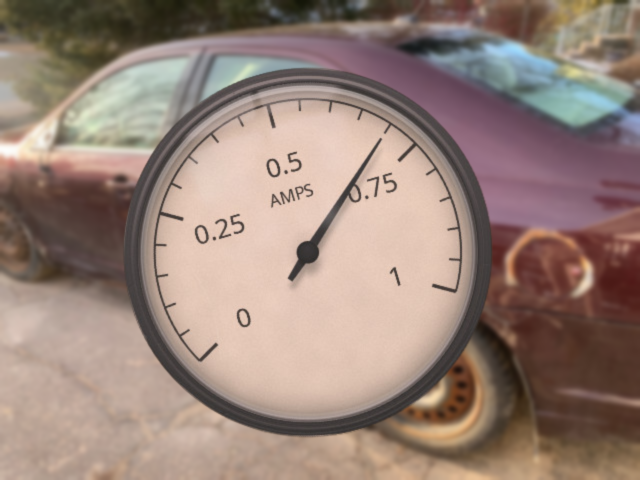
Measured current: 0.7 A
